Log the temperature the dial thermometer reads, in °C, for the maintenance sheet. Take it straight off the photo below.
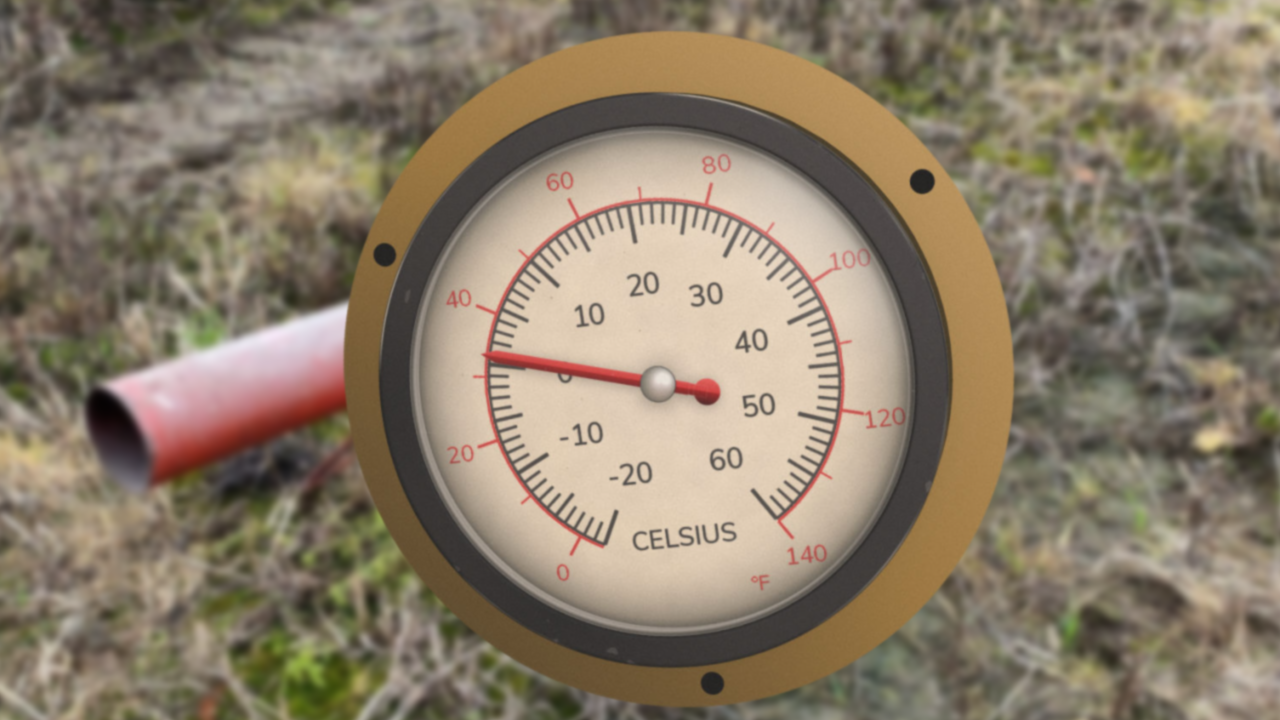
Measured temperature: 1 °C
